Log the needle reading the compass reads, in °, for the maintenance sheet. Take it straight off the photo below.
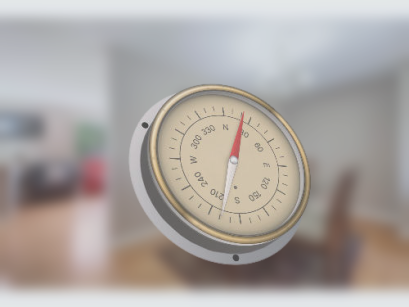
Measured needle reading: 20 °
